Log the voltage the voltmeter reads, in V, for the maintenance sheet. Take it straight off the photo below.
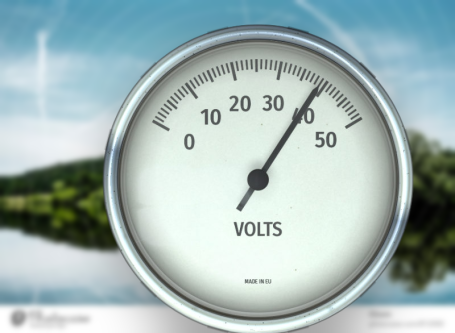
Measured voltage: 39 V
